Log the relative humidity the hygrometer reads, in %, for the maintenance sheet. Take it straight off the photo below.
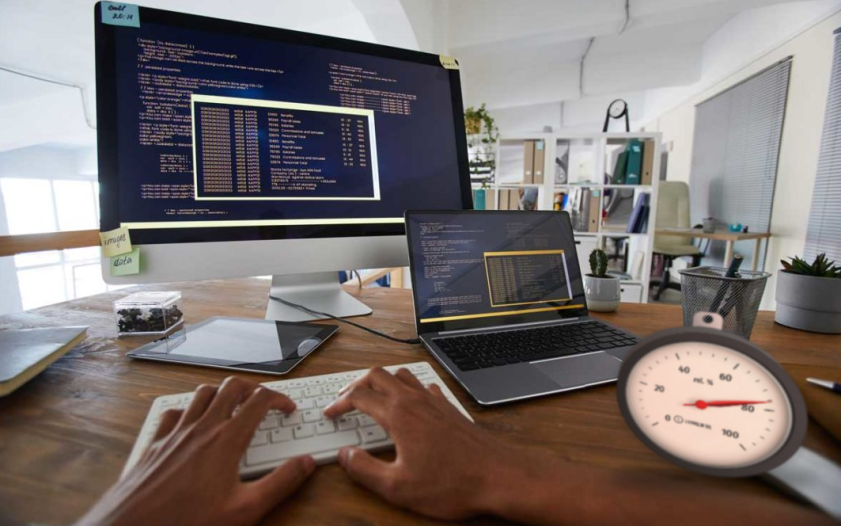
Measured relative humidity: 76 %
